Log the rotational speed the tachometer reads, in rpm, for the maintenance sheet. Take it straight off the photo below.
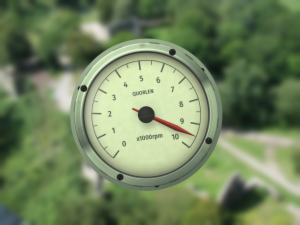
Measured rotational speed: 9500 rpm
